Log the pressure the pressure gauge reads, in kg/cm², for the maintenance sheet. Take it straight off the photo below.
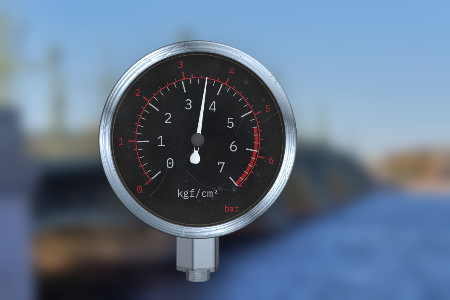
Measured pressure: 3.6 kg/cm²
